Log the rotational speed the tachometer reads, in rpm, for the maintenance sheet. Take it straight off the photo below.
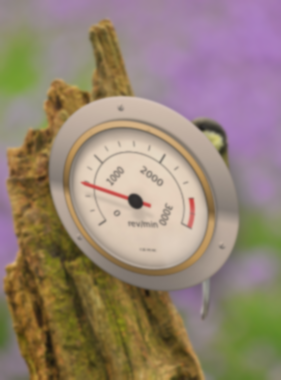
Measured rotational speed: 600 rpm
